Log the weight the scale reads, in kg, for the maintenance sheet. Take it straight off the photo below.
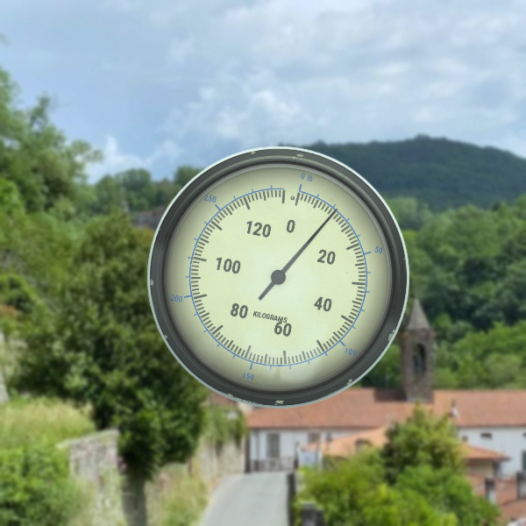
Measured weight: 10 kg
